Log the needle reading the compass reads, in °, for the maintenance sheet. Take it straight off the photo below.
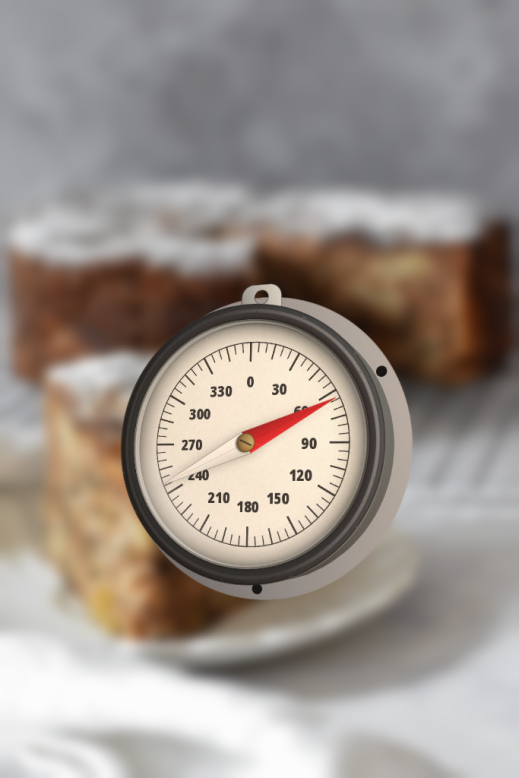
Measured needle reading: 65 °
